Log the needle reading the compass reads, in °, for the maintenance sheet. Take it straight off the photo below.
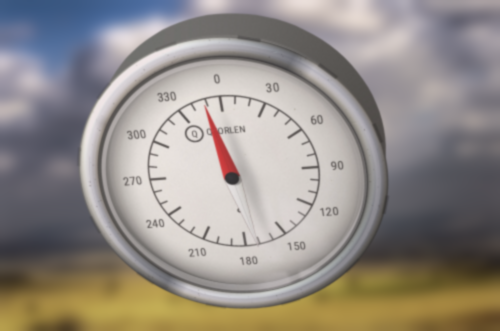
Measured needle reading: 350 °
